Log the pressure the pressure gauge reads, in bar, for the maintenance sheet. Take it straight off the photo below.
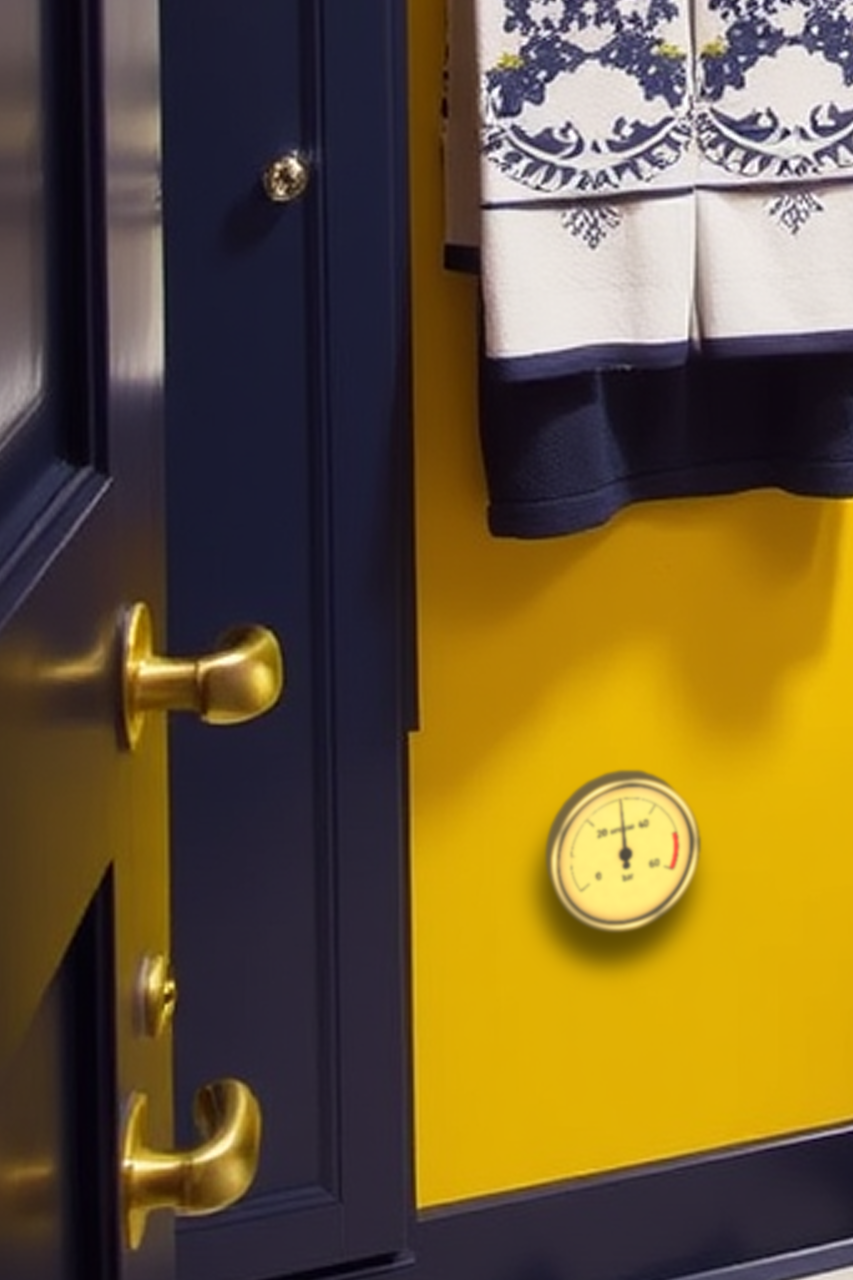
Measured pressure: 30 bar
